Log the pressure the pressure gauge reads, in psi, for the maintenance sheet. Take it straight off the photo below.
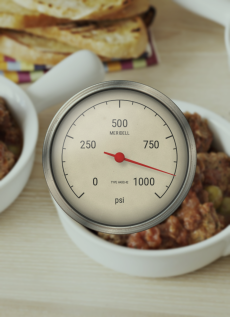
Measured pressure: 900 psi
